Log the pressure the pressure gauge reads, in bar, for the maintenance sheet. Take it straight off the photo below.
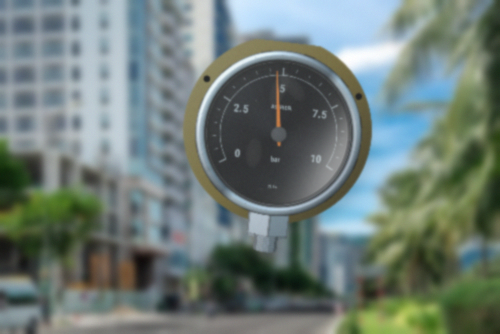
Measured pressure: 4.75 bar
